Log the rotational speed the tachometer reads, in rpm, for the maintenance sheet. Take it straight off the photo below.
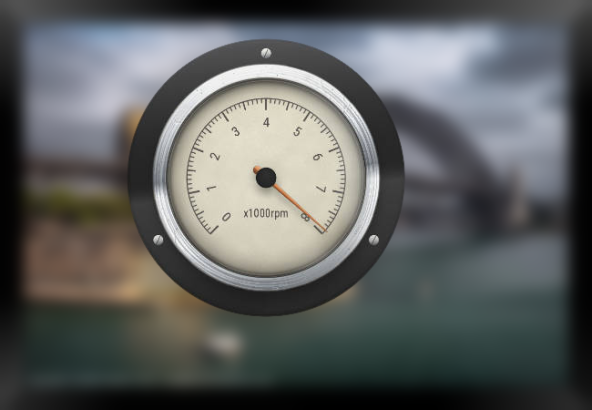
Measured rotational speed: 7900 rpm
